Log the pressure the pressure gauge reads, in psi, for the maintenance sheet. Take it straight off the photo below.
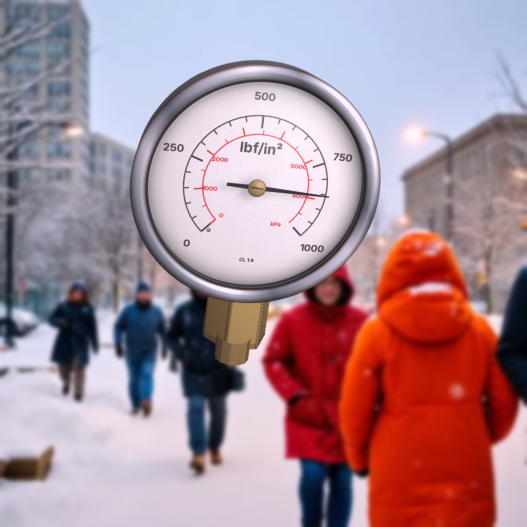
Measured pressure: 850 psi
